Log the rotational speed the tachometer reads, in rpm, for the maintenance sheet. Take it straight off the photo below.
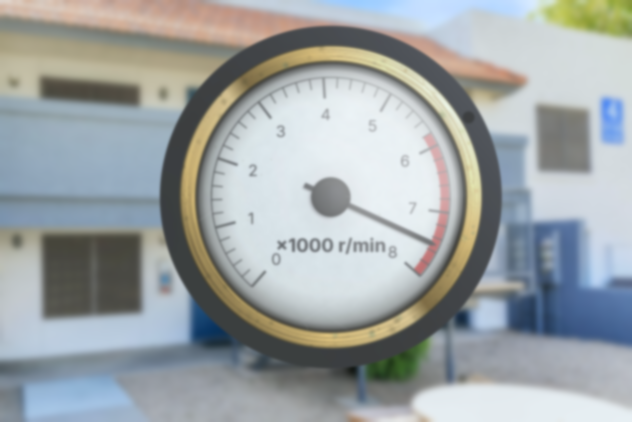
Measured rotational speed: 7500 rpm
